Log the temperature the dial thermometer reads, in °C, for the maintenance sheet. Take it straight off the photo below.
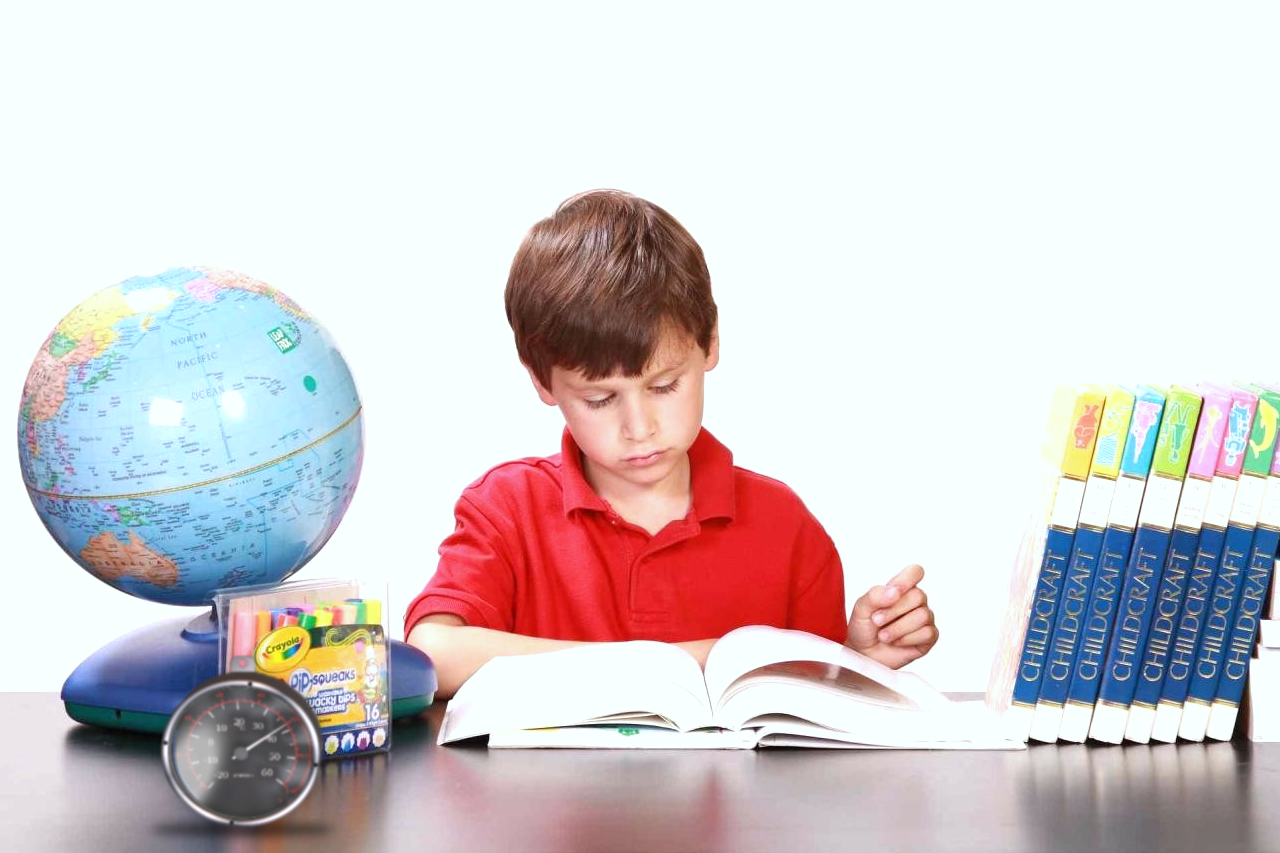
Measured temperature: 37.5 °C
